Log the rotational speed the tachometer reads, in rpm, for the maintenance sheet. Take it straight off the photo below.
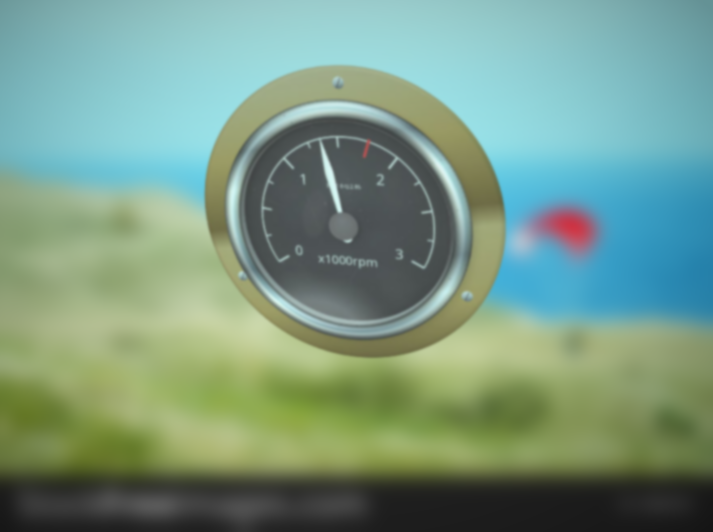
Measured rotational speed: 1375 rpm
